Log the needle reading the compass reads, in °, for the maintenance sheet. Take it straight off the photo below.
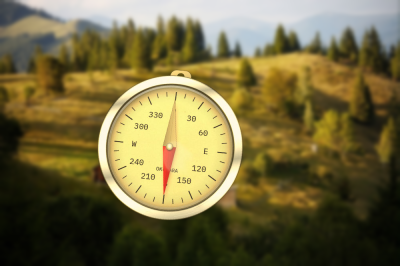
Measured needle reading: 180 °
